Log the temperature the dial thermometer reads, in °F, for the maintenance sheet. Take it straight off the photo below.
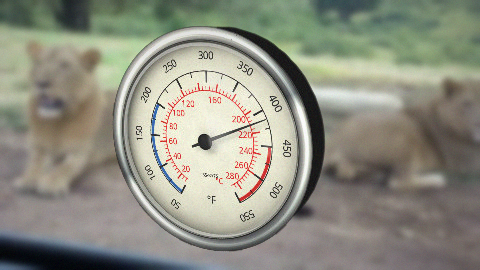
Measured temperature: 412.5 °F
